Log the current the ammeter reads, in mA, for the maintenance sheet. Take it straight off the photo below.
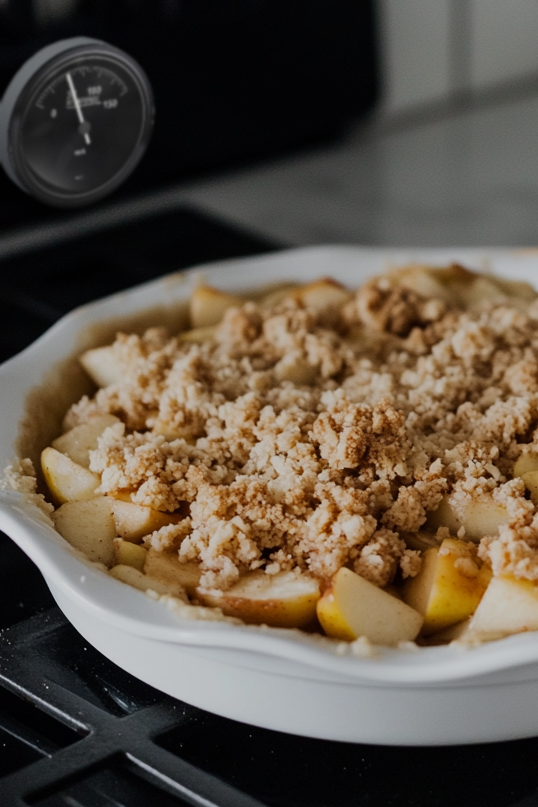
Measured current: 50 mA
